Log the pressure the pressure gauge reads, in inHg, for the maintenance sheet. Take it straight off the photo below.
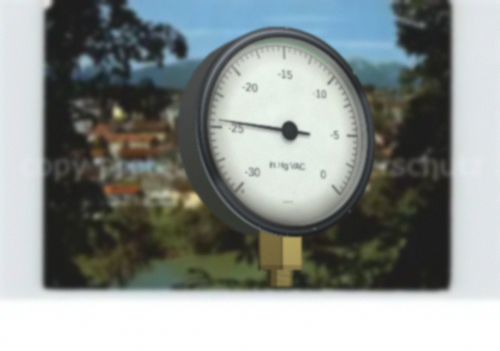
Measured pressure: -24.5 inHg
